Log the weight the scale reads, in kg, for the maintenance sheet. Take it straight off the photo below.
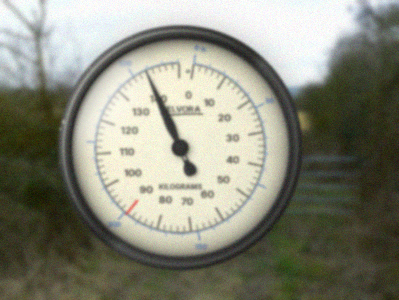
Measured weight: 140 kg
